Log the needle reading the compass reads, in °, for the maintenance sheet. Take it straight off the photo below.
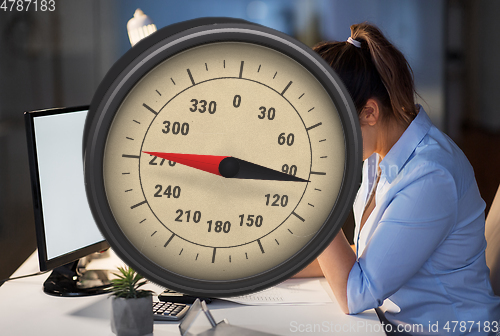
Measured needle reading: 275 °
